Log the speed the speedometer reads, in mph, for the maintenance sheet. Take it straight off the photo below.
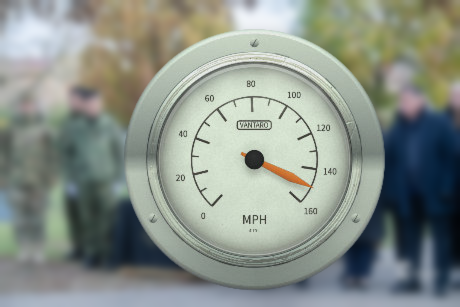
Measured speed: 150 mph
